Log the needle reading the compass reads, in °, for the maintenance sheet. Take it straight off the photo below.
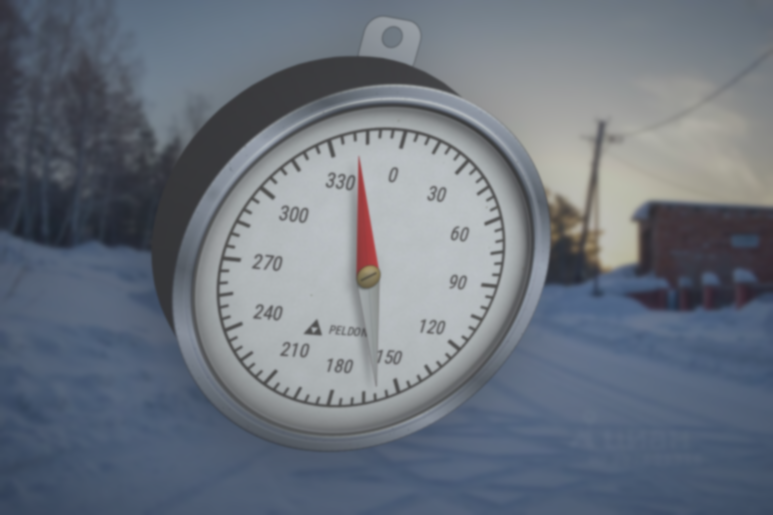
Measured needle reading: 340 °
